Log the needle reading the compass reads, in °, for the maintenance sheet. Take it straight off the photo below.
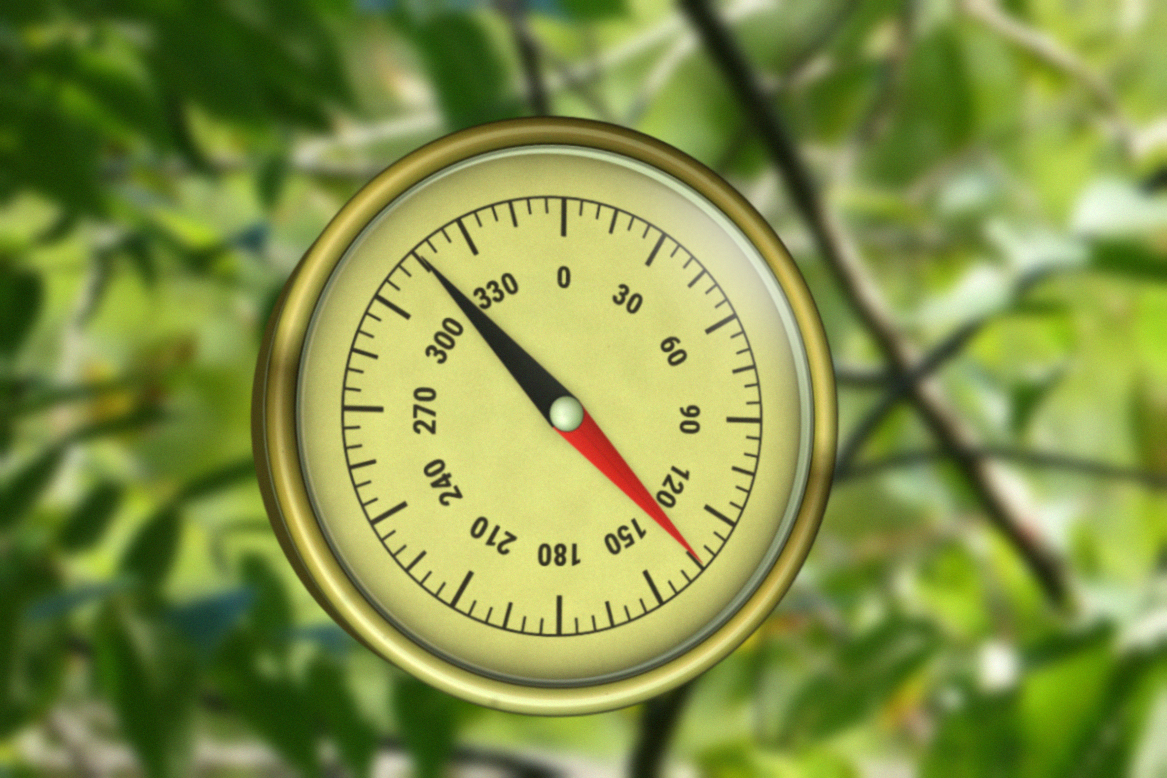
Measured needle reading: 135 °
